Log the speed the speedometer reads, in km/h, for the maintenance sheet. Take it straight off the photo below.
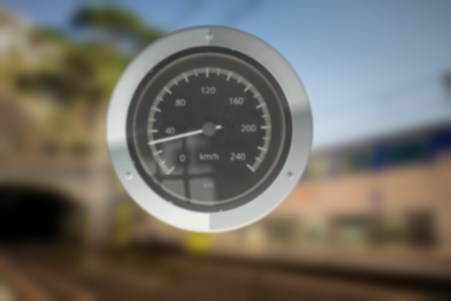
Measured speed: 30 km/h
